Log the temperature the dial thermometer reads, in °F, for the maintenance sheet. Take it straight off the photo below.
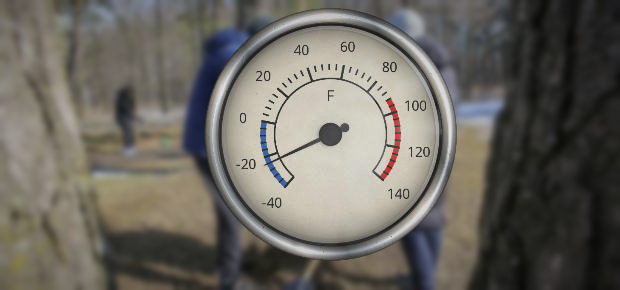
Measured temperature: -24 °F
